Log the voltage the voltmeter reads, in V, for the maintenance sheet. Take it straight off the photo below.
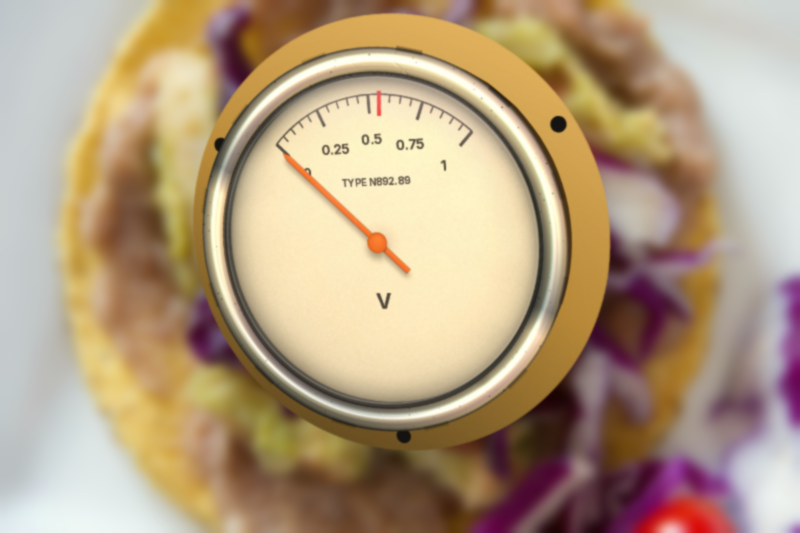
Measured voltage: 0 V
